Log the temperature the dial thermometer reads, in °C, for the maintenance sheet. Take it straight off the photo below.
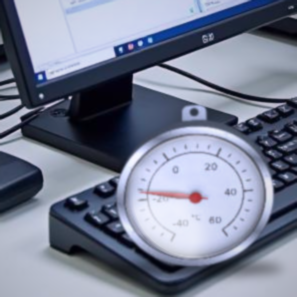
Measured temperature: -16 °C
